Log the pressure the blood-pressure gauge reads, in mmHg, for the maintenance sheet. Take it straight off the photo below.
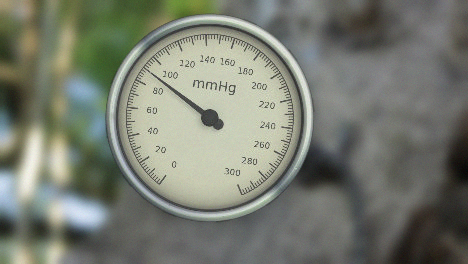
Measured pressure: 90 mmHg
